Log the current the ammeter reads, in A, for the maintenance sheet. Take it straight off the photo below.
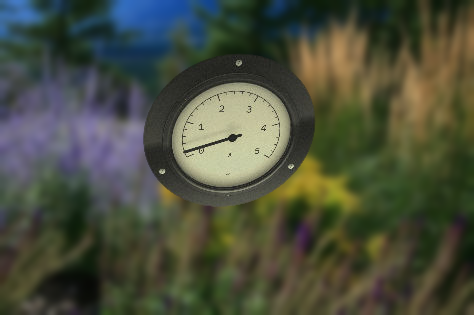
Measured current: 0.2 A
